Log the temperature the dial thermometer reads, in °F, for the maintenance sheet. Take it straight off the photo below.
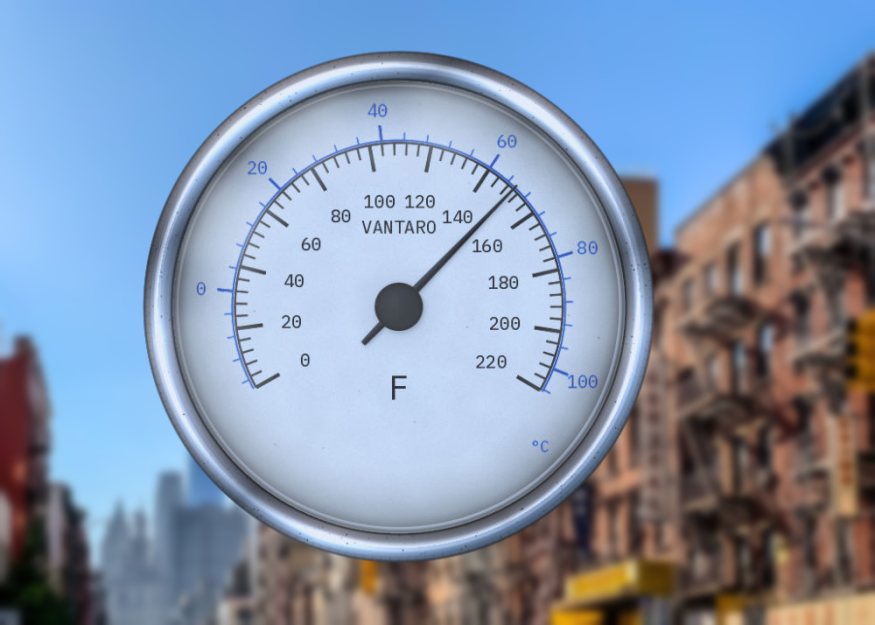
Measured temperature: 150 °F
